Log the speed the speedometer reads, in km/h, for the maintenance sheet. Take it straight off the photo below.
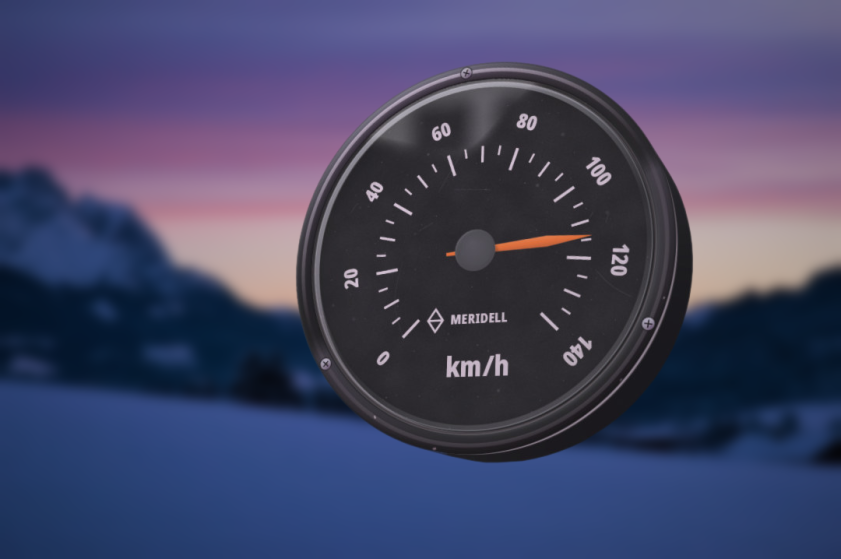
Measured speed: 115 km/h
